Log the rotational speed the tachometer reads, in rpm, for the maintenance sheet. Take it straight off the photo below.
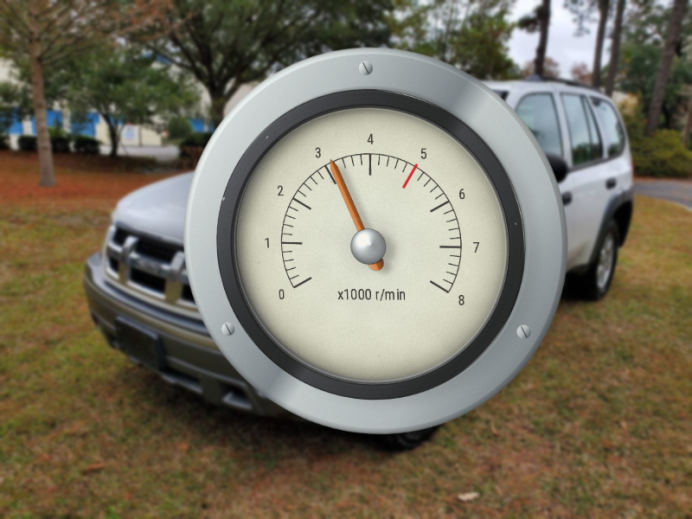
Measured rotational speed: 3200 rpm
